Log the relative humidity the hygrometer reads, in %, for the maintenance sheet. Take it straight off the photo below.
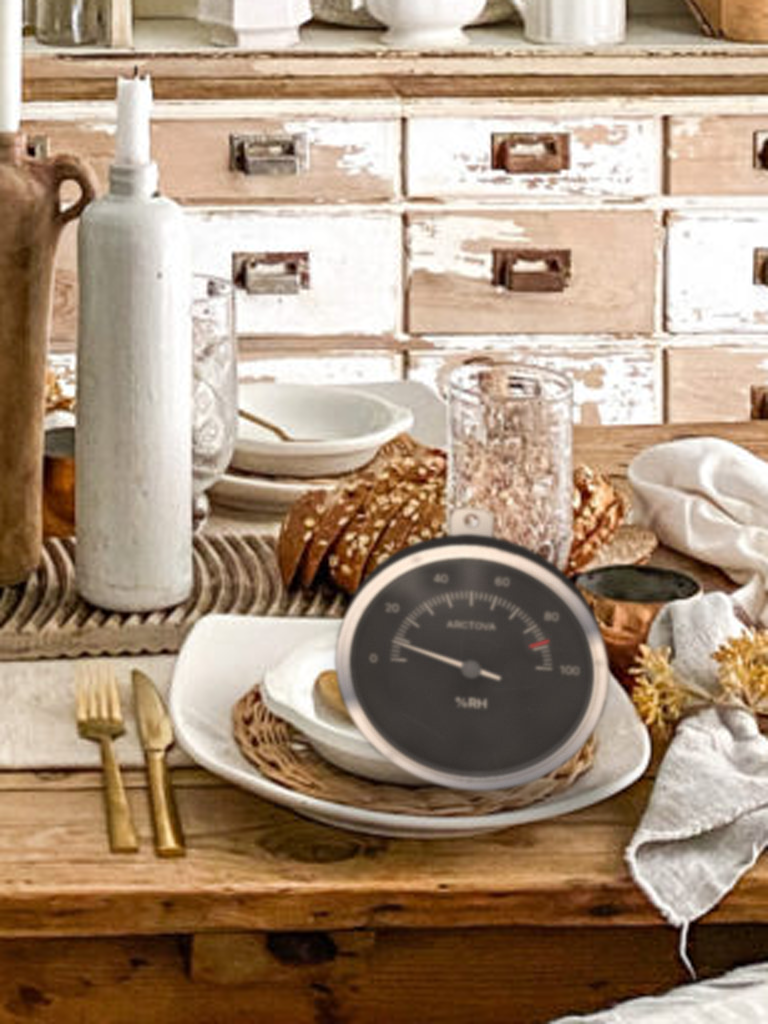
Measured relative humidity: 10 %
